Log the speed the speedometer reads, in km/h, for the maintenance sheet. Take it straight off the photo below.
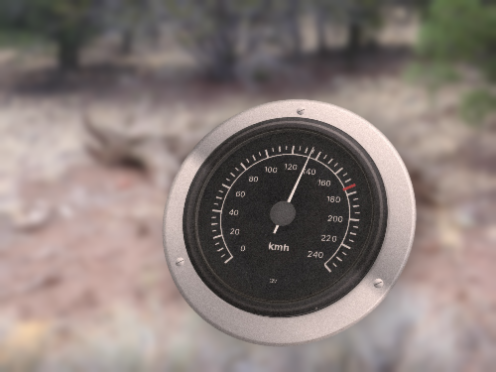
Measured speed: 135 km/h
